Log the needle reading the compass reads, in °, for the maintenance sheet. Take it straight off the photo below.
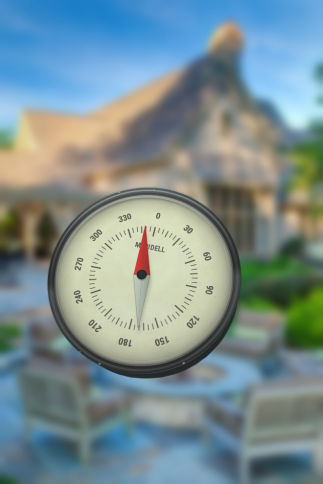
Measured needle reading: 350 °
